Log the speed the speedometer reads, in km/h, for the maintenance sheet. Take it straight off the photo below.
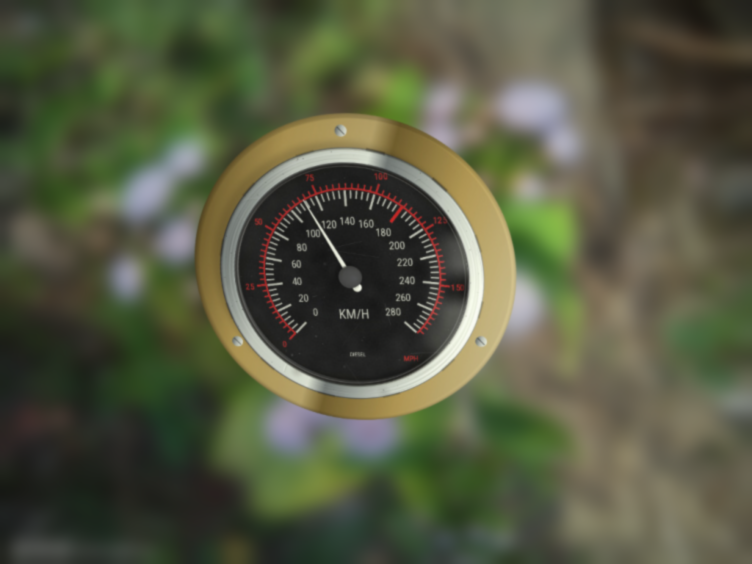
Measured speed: 112 km/h
